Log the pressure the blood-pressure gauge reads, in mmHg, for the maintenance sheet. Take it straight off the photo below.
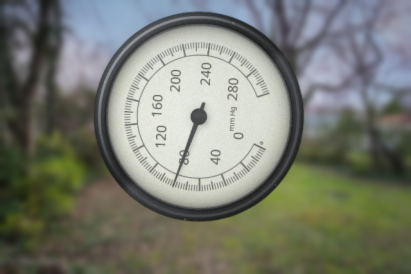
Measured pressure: 80 mmHg
